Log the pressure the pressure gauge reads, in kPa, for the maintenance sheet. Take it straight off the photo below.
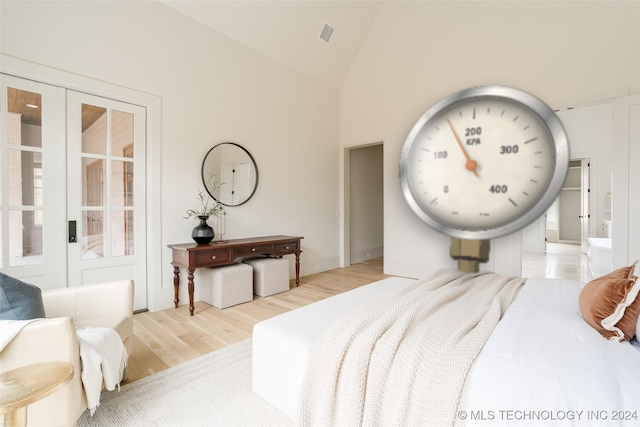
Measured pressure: 160 kPa
